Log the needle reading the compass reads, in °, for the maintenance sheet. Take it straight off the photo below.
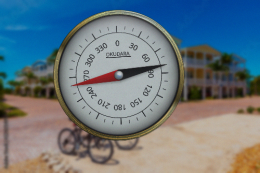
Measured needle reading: 260 °
